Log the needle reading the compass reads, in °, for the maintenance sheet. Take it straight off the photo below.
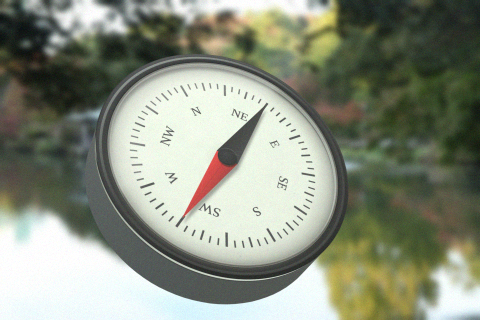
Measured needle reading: 240 °
